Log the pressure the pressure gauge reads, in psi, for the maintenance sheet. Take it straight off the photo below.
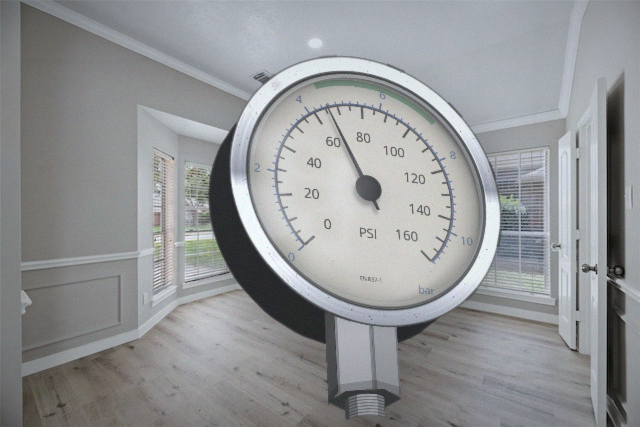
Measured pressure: 65 psi
